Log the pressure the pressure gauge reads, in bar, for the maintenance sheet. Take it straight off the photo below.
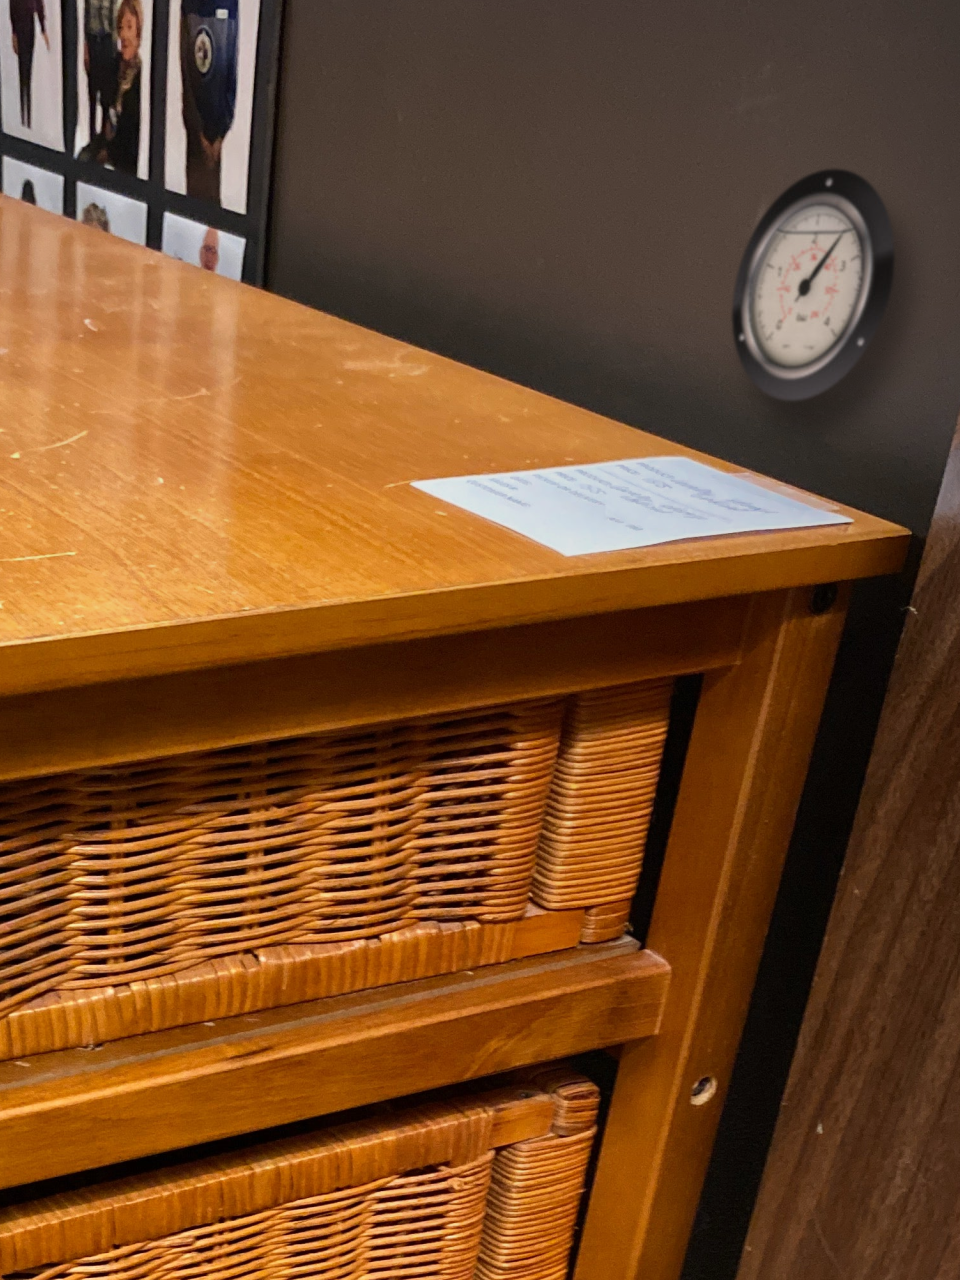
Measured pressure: 2.6 bar
